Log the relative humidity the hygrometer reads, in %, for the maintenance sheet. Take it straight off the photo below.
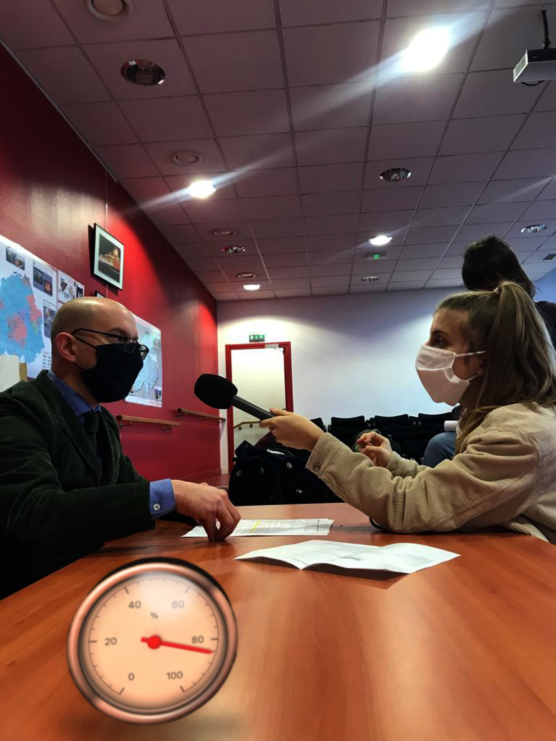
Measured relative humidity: 84 %
